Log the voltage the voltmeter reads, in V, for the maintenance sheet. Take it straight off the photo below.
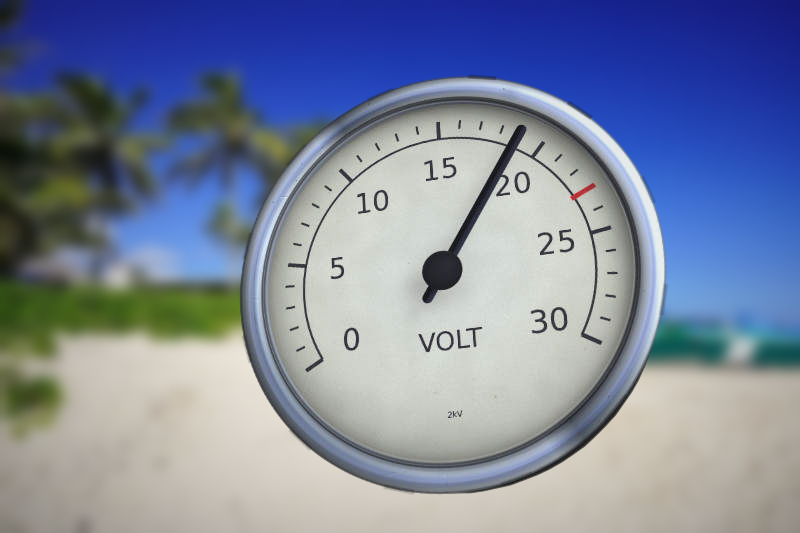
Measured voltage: 19 V
